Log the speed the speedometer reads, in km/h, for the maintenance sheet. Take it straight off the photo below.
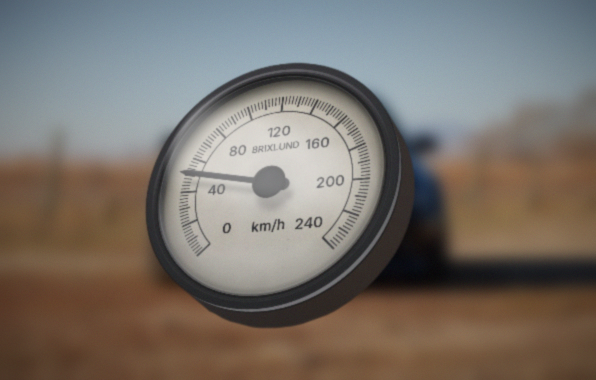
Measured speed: 50 km/h
